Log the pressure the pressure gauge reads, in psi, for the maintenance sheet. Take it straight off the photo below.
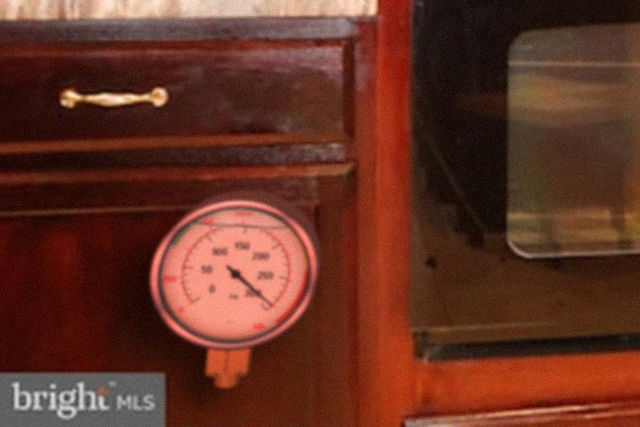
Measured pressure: 290 psi
